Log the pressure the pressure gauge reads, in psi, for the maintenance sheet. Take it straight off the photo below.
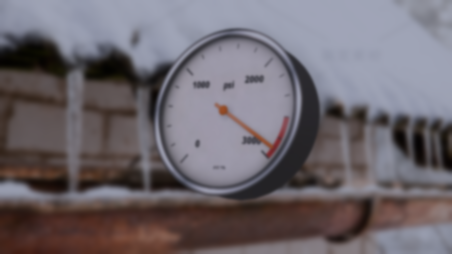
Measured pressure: 2900 psi
